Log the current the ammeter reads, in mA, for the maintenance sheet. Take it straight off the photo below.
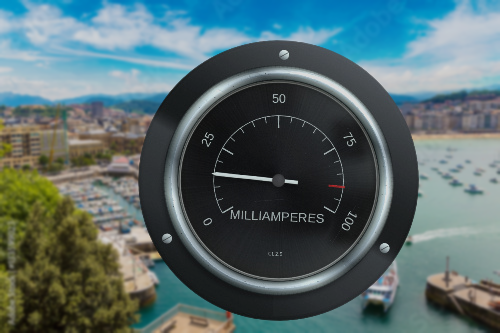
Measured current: 15 mA
